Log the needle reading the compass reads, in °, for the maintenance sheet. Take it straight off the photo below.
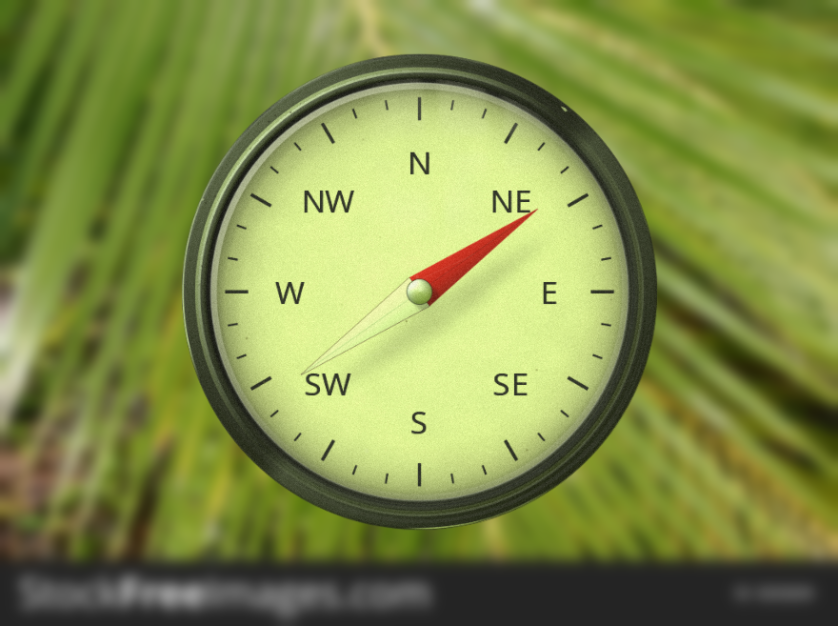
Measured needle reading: 55 °
